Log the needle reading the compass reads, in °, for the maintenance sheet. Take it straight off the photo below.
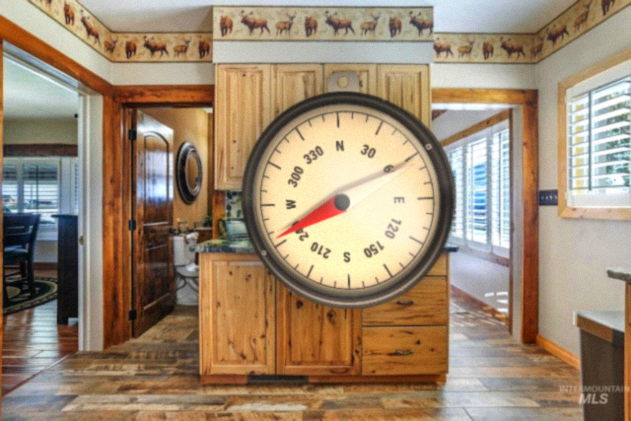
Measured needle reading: 245 °
